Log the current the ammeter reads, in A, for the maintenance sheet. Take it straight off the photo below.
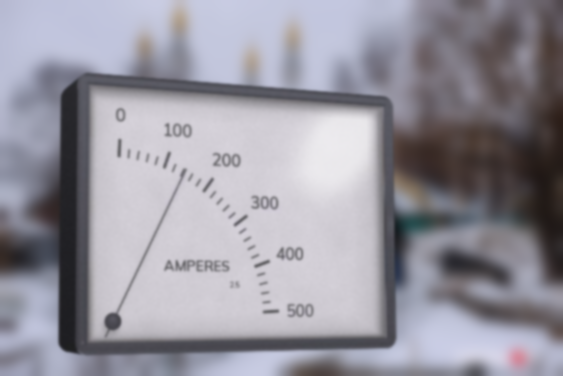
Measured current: 140 A
